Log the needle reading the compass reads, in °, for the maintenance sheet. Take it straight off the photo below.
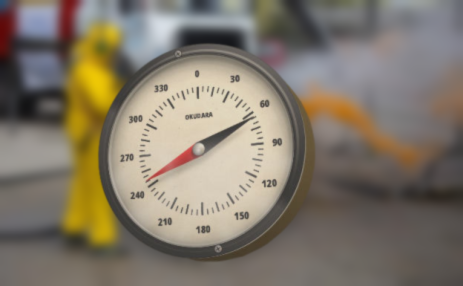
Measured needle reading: 245 °
